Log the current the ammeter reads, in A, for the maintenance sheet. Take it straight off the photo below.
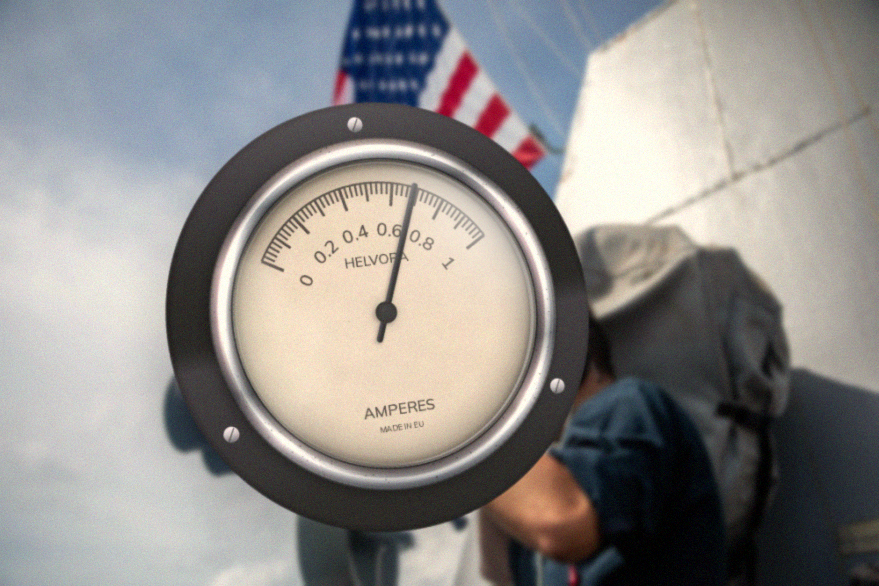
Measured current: 0.68 A
